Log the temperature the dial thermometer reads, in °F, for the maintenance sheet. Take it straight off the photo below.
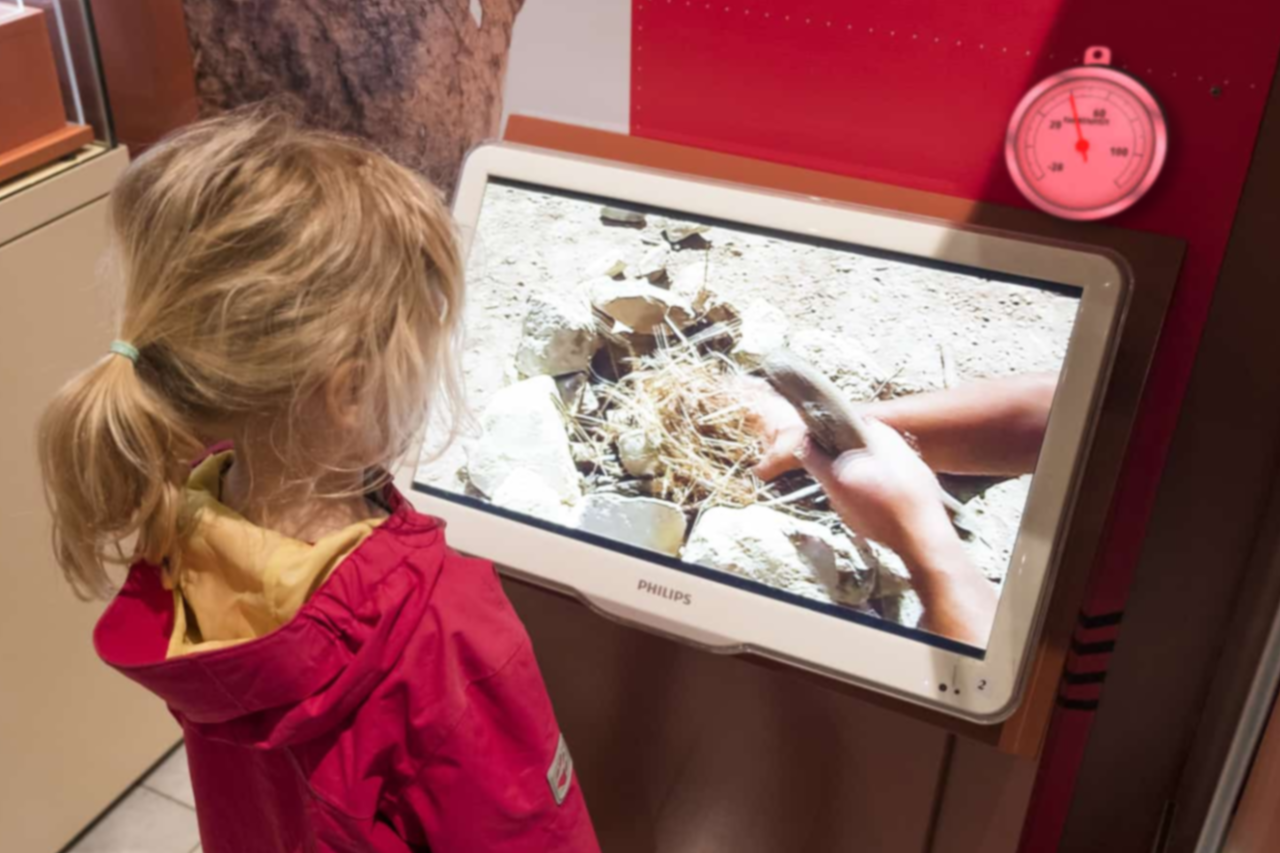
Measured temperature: 40 °F
